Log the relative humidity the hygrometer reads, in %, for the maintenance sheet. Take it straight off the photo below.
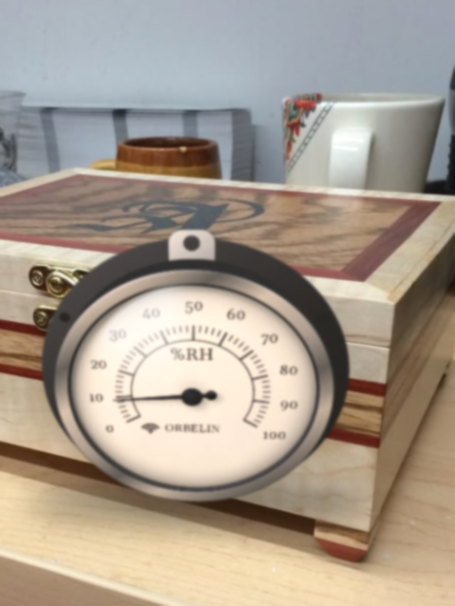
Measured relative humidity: 10 %
